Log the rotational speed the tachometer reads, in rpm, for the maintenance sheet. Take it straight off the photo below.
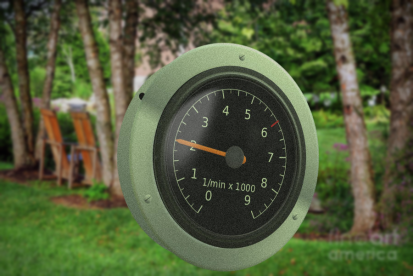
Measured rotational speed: 2000 rpm
